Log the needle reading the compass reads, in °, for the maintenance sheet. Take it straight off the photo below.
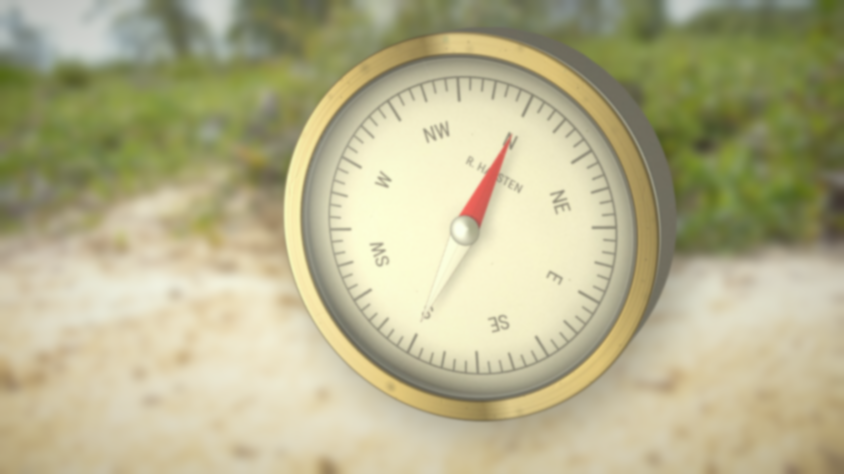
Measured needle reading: 0 °
